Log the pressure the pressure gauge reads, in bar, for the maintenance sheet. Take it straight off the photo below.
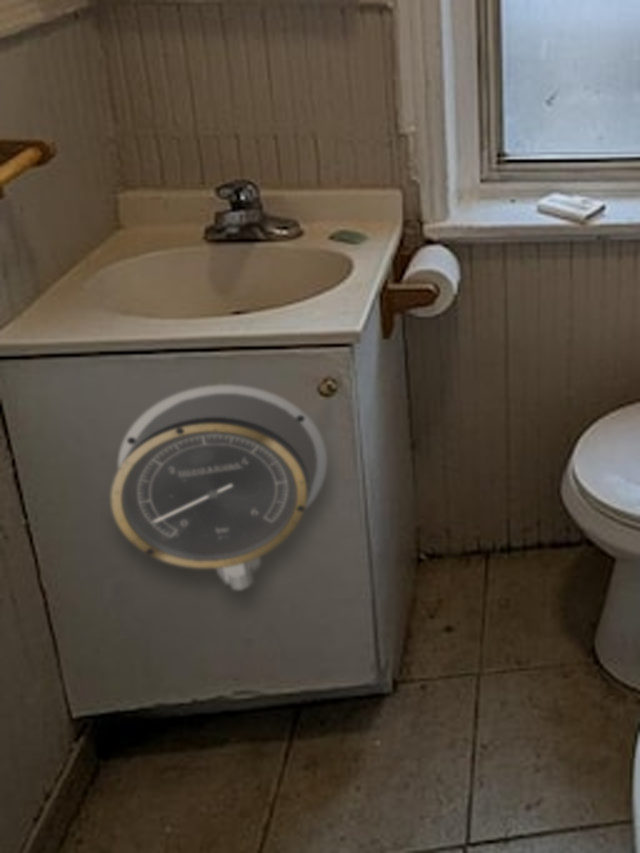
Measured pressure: 0.5 bar
